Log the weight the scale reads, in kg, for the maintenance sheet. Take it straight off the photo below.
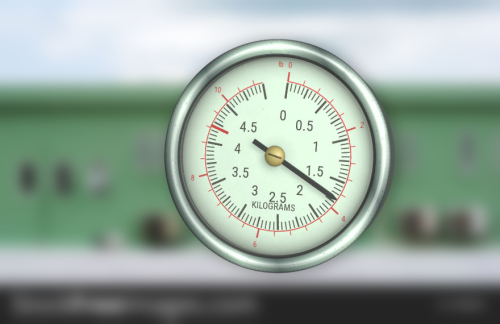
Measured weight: 1.7 kg
